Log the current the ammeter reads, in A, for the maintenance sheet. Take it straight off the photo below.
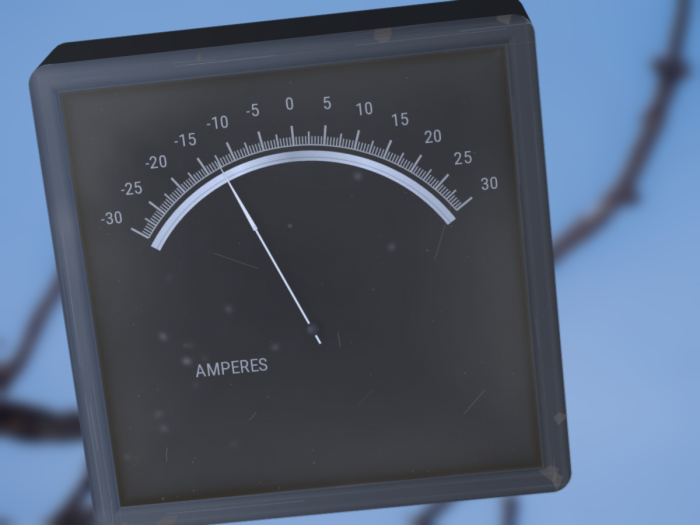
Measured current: -12.5 A
